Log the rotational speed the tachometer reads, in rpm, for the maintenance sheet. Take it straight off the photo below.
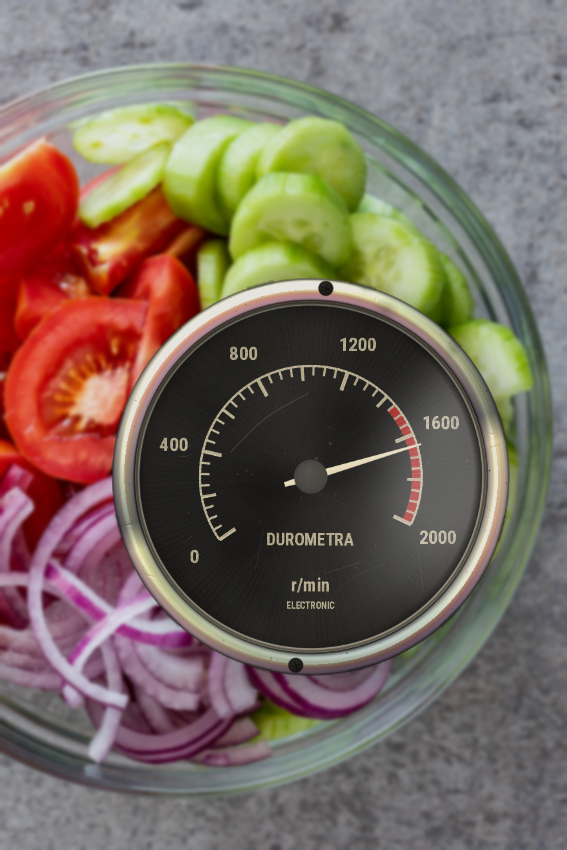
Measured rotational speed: 1650 rpm
